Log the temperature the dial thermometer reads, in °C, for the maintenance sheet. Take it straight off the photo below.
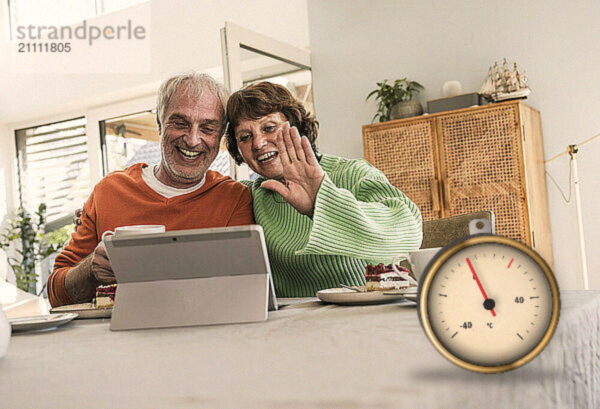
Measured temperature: 0 °C
